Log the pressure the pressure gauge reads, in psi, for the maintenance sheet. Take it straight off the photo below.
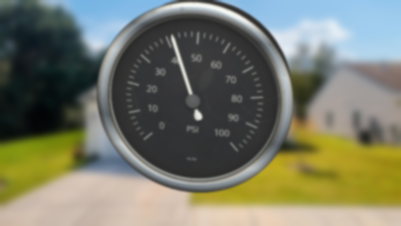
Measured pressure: 42 psi
